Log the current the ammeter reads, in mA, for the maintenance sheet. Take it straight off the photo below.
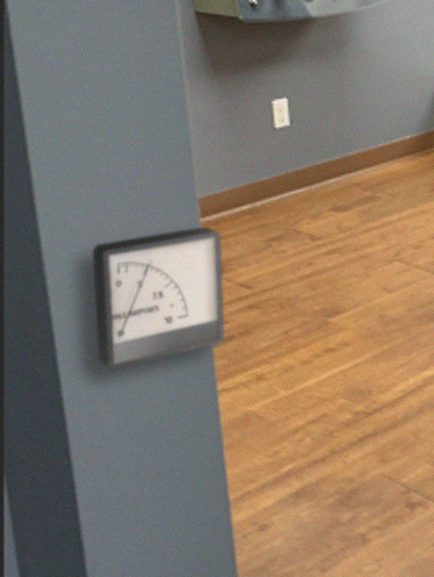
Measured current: 5 mA
